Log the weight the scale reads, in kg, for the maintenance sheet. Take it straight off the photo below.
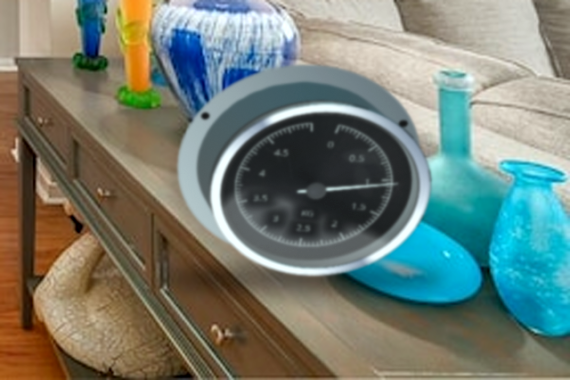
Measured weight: 1 kg
